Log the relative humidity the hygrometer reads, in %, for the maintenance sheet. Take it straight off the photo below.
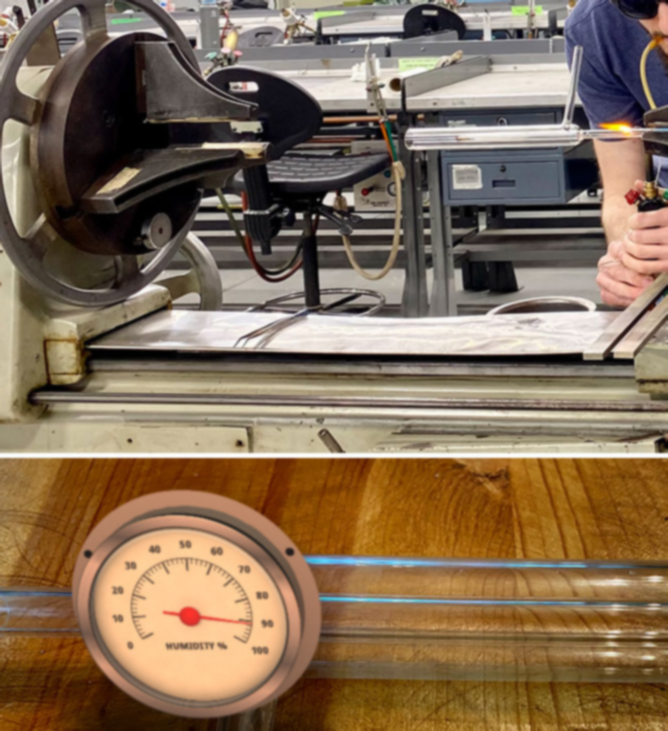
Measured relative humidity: 90 %
